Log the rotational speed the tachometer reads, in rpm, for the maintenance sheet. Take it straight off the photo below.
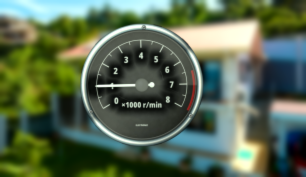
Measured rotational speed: 1000 rpm
